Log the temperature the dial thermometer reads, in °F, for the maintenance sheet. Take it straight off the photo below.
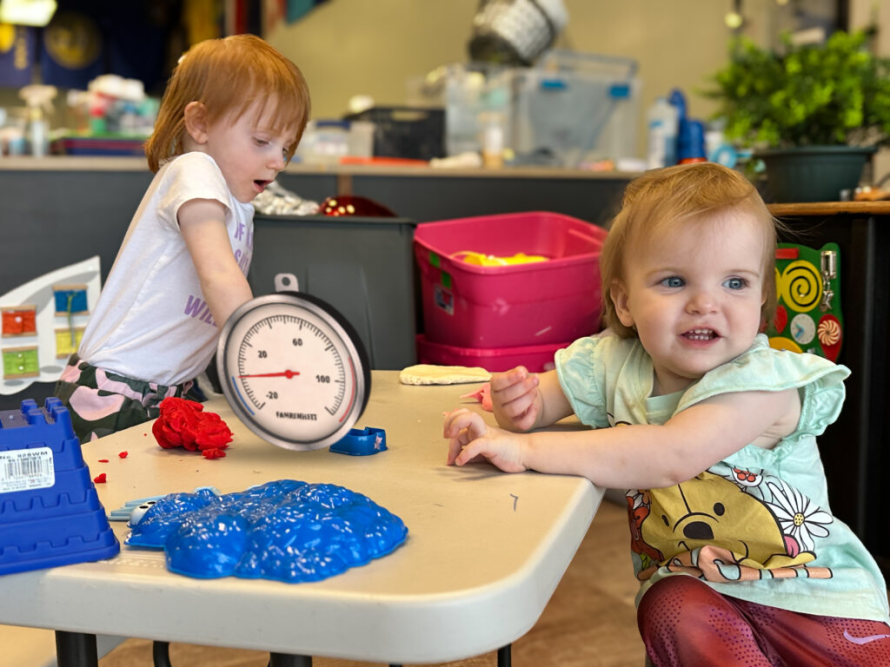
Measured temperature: 0 °F
